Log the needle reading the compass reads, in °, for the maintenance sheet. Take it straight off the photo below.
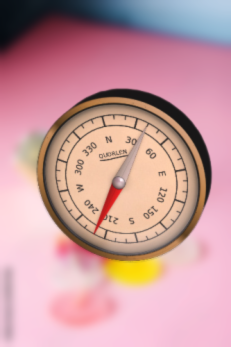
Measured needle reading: 220 °
